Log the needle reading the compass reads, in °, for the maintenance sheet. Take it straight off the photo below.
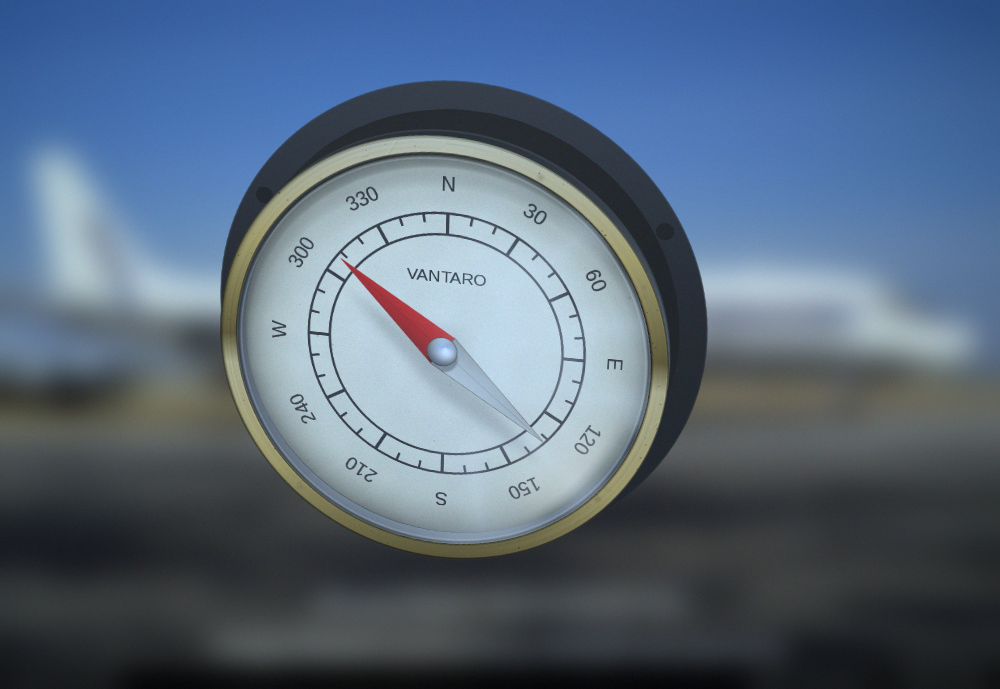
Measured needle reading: 310 °
